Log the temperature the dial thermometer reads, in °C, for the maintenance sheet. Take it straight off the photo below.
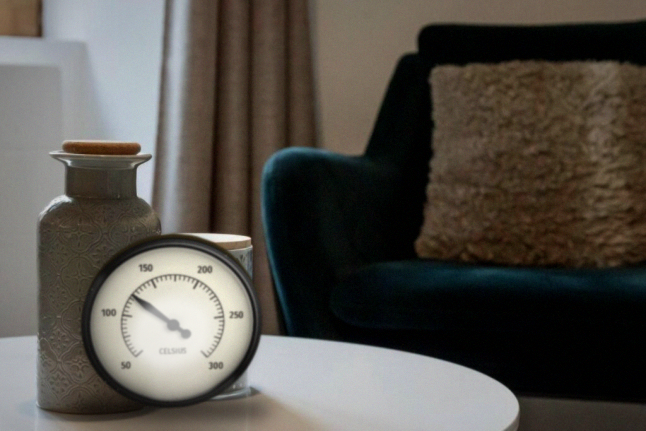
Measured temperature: 125 °C
